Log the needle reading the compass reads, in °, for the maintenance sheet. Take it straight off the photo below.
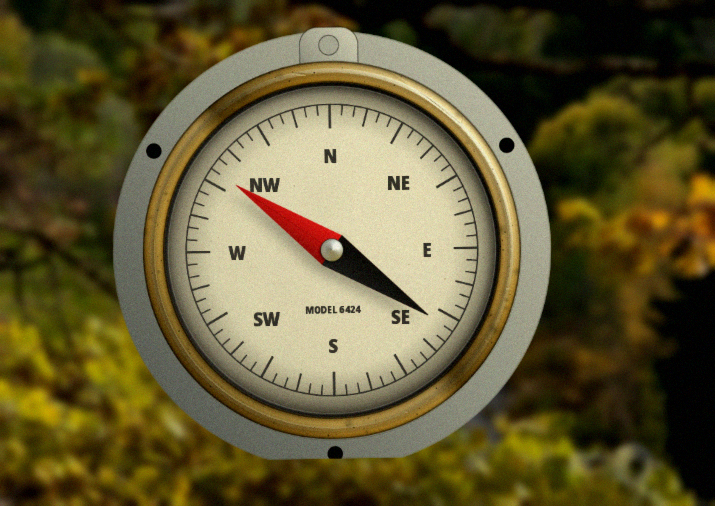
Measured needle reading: 305 °
